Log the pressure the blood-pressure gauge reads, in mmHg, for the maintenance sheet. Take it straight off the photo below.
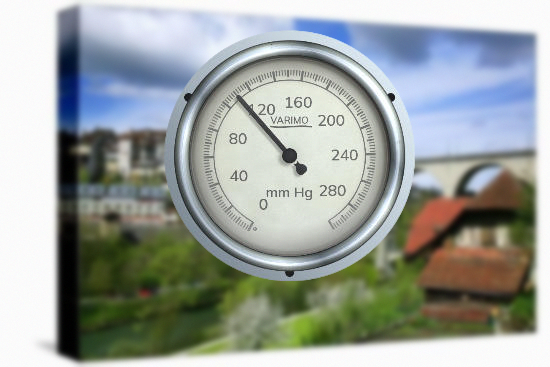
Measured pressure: 110 mmHg
